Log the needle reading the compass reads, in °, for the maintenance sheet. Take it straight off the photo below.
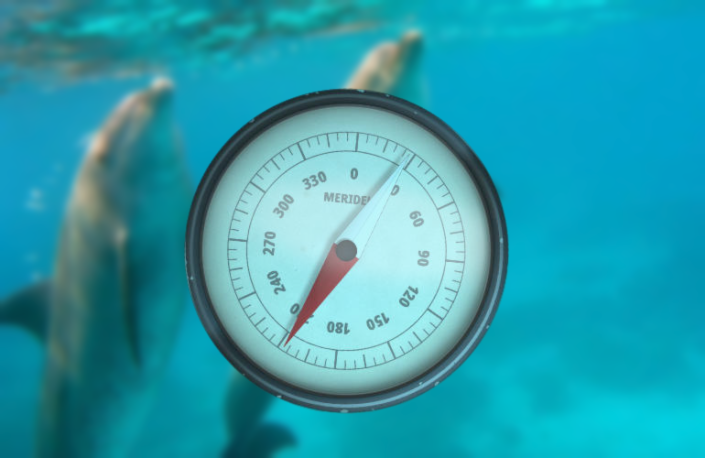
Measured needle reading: 207.5 °
